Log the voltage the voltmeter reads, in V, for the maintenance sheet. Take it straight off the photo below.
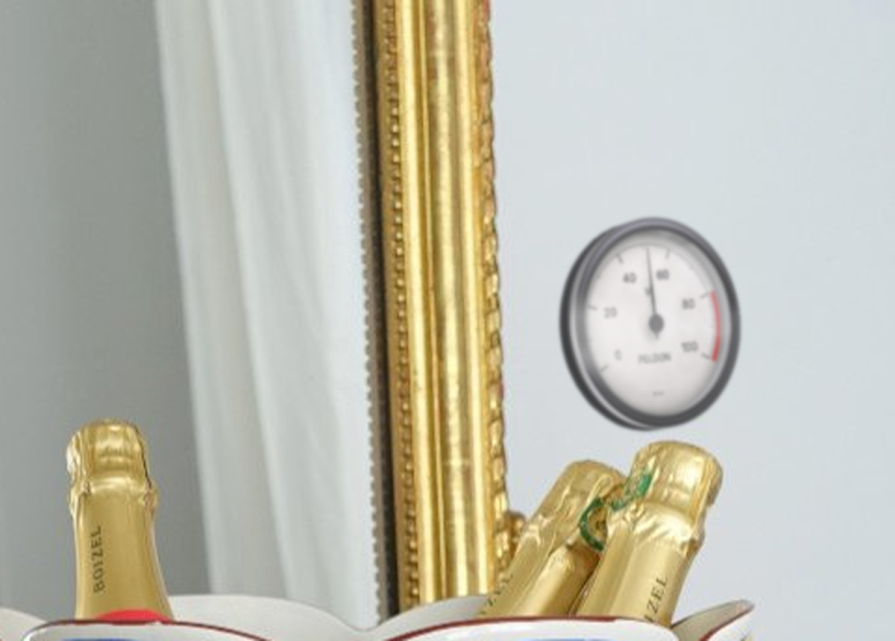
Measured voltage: 50 V
